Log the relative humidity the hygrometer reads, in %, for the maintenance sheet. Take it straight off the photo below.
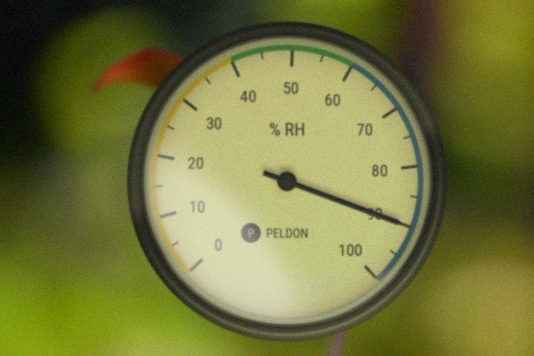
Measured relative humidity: 90 %
